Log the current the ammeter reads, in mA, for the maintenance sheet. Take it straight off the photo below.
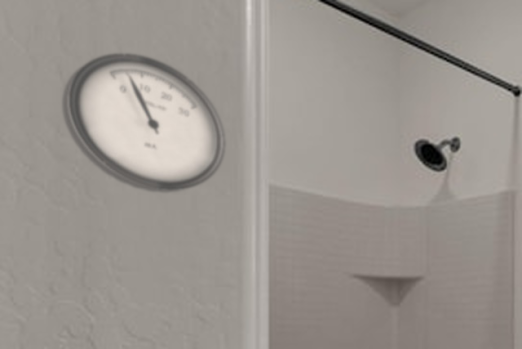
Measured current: 5 mA
